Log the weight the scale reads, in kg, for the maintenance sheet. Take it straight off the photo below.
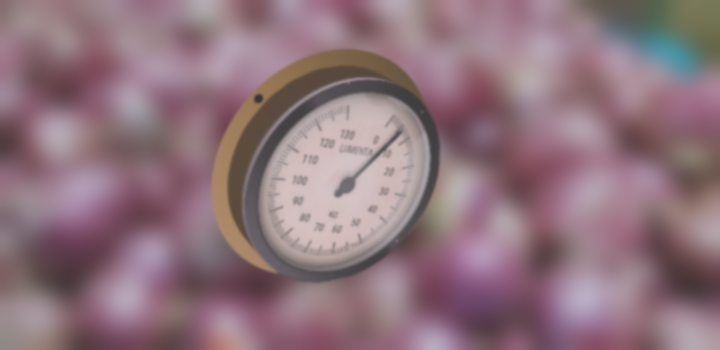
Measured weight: 5 kg
